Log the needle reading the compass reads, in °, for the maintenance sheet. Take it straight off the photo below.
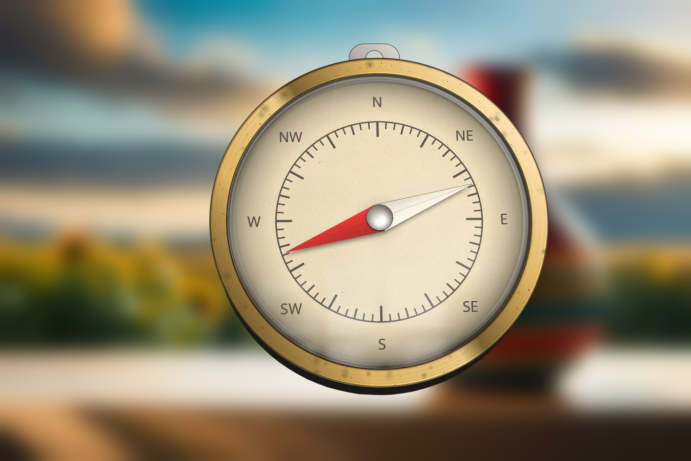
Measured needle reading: 250 °
